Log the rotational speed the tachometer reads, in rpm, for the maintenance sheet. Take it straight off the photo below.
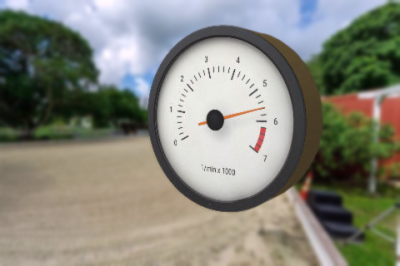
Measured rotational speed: 5600 rpm
